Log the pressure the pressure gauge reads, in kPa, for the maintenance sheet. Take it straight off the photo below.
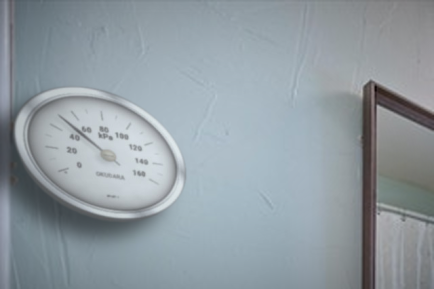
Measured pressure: 50 kPa
